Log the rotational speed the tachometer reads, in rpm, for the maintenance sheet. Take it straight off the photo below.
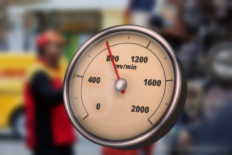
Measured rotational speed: 800 rpm
